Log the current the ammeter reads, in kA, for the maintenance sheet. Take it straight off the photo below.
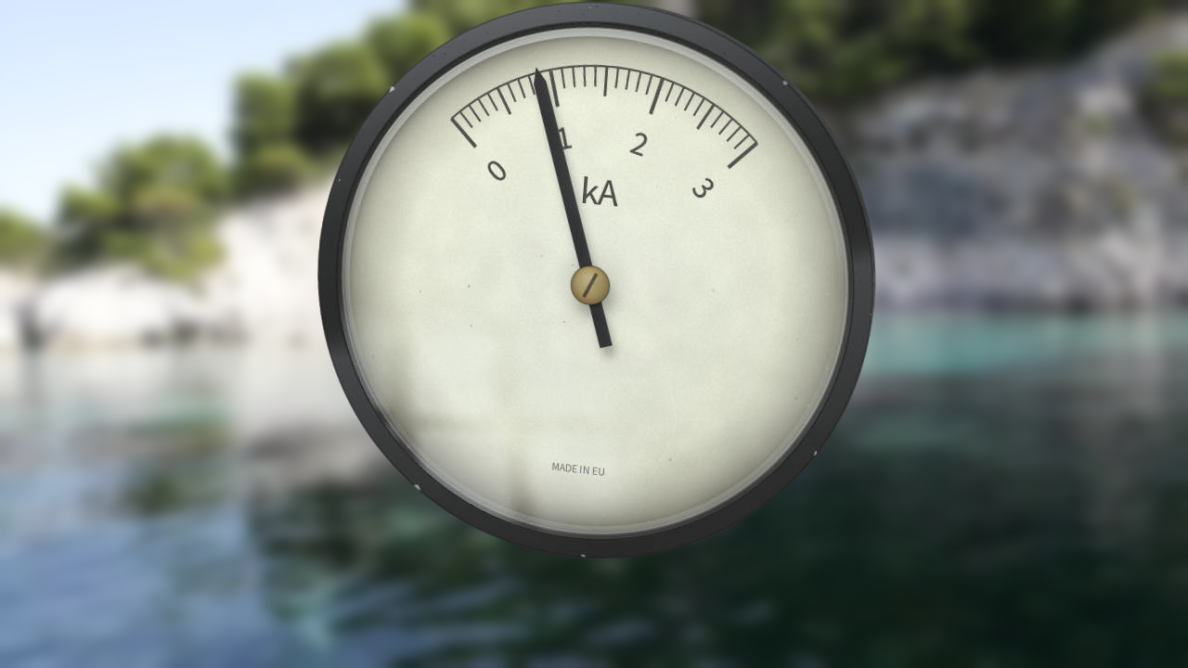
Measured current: 0.9 kA
